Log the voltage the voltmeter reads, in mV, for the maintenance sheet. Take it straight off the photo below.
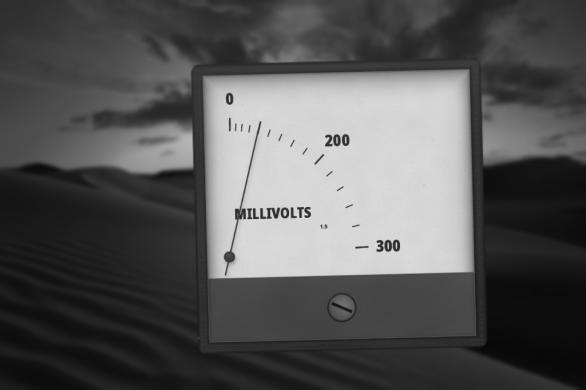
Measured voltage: 100 mV
